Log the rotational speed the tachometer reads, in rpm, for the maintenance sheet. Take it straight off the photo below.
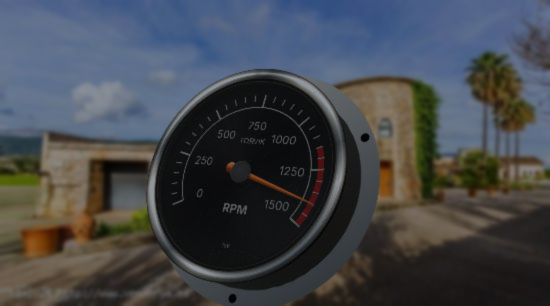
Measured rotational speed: 1400 rpm
